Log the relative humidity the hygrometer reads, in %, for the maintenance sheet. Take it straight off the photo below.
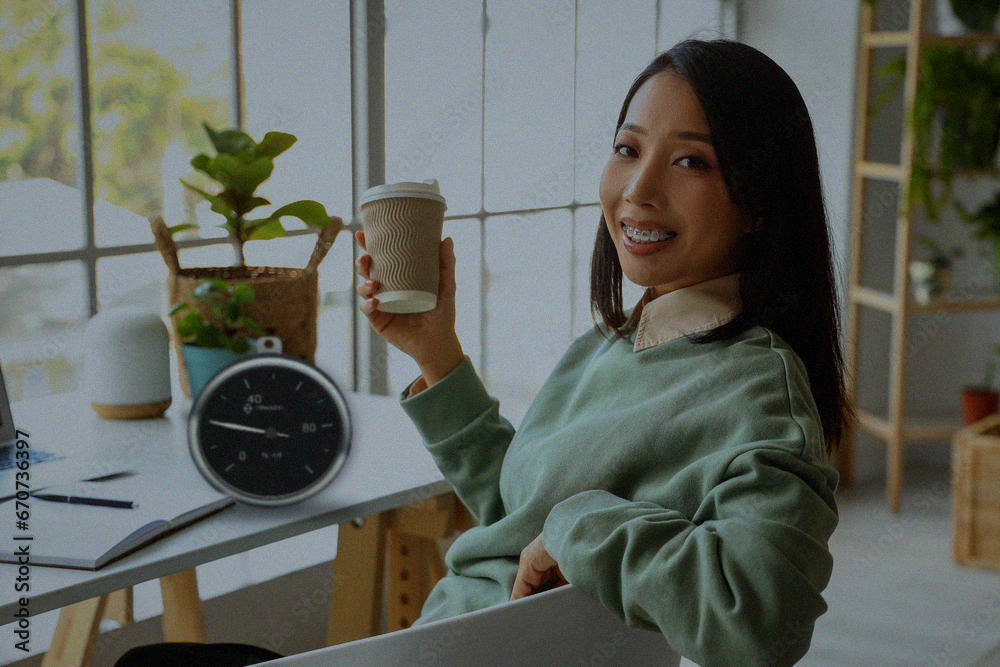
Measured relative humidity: 20 %
